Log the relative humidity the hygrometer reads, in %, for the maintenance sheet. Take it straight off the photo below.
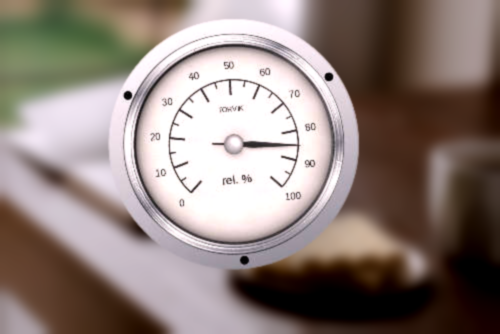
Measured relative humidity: 85 %
